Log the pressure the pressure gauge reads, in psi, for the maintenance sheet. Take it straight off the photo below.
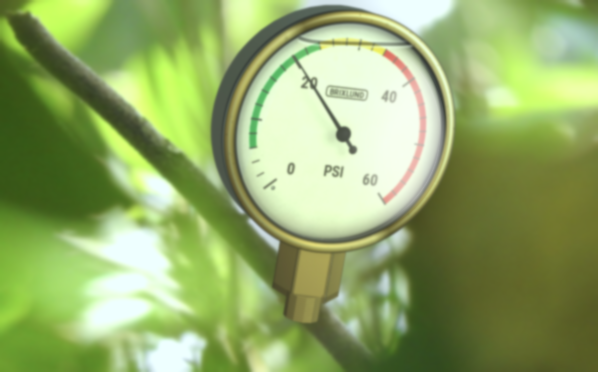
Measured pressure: 20 psi
